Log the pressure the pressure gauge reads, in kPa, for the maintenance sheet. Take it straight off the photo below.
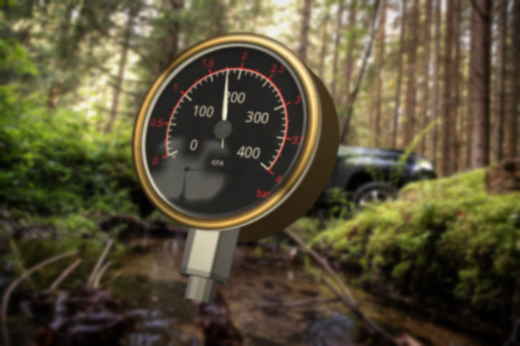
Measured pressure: 180 kPa
